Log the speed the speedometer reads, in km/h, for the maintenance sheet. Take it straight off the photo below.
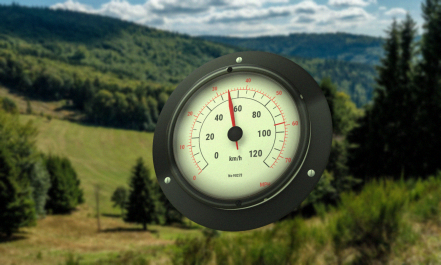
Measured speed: 55 km/h
